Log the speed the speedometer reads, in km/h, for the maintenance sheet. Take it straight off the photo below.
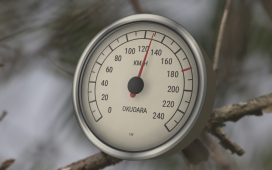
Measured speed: 130 km/h
